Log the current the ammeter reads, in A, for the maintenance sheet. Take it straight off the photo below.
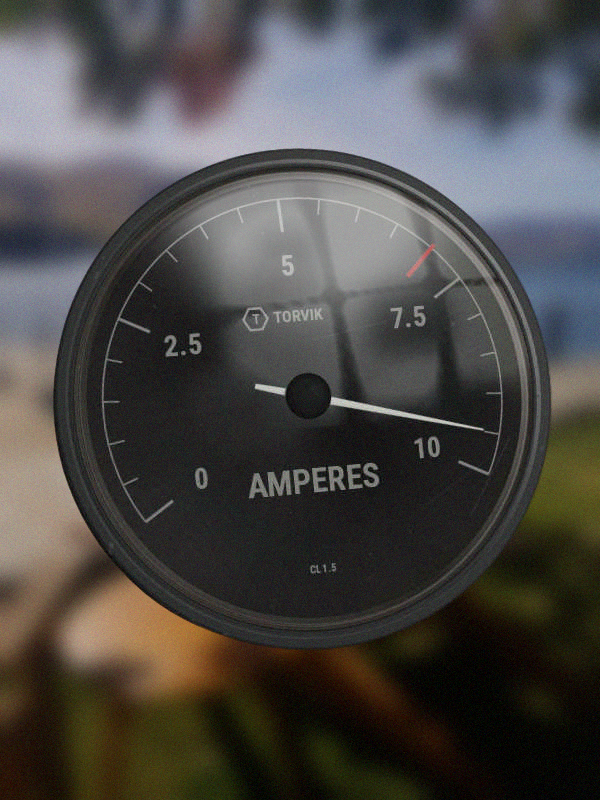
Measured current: 9.5 A
